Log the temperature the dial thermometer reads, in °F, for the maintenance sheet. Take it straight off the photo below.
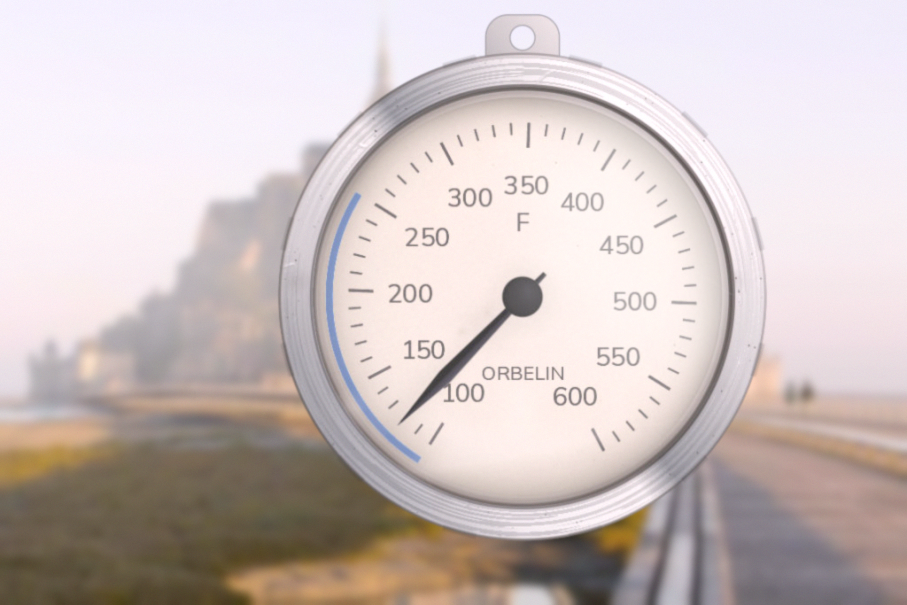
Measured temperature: 120 °F
